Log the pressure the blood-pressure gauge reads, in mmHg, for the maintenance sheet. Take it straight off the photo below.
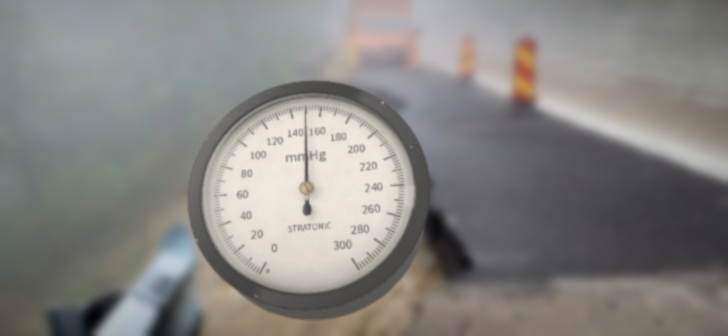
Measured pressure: 150 mmHg
